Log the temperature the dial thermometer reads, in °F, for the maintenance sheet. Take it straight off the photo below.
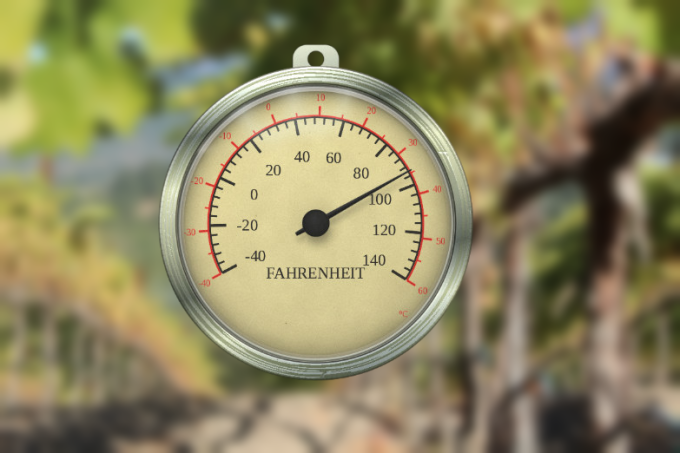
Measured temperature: 94 °F
